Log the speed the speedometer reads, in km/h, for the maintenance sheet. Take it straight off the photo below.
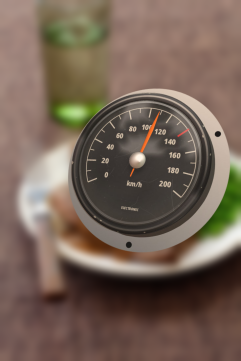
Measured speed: 110 km/h
